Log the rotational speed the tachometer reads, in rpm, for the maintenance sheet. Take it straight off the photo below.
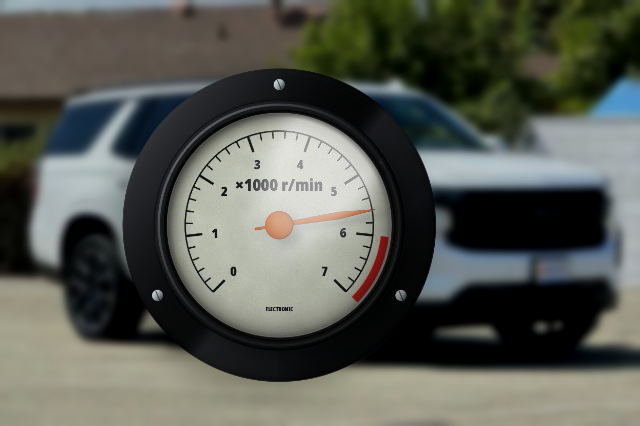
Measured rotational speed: 5600 rpm
